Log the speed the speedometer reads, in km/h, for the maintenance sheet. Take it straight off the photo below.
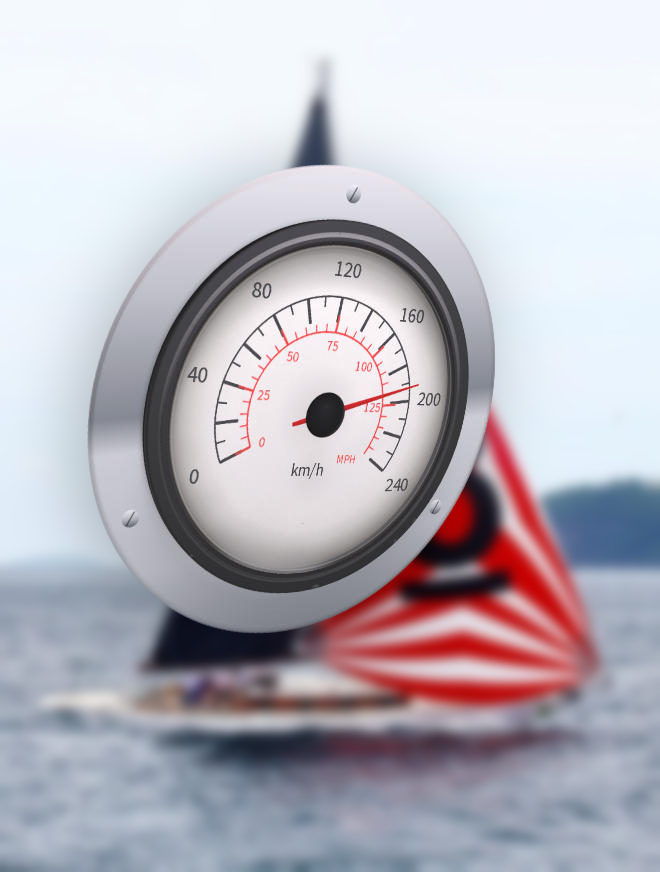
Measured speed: 190 km/h
